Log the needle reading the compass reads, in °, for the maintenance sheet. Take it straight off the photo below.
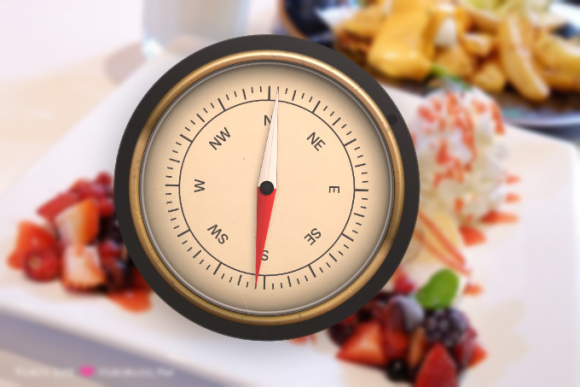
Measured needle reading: 185 °
